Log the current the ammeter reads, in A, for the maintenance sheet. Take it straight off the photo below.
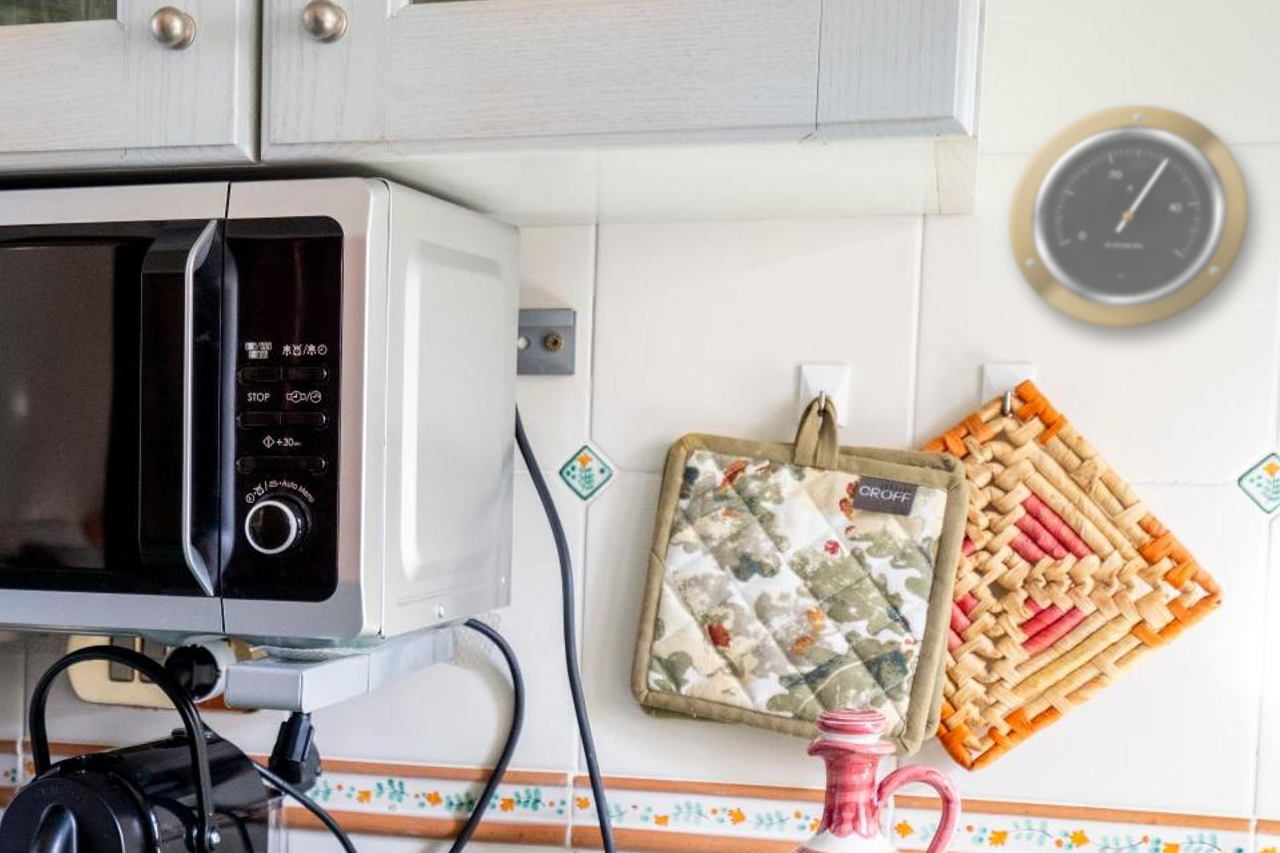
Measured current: 30 A
